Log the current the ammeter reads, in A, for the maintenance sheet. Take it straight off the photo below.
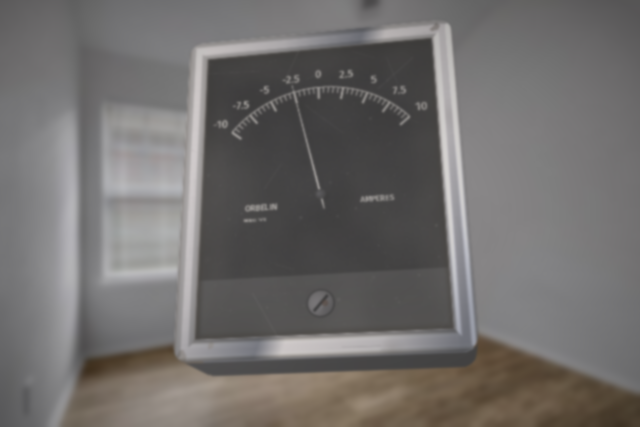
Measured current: -2.5 A
